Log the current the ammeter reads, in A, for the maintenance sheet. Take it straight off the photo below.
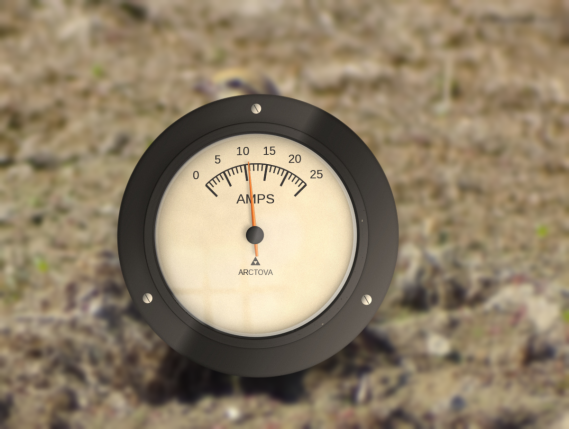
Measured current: 11 A
